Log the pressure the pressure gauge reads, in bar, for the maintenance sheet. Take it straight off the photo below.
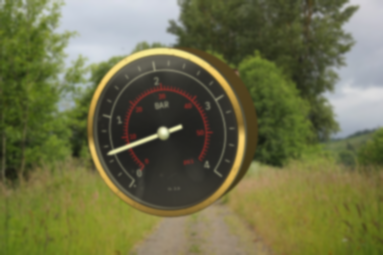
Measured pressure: 0.5 bar
